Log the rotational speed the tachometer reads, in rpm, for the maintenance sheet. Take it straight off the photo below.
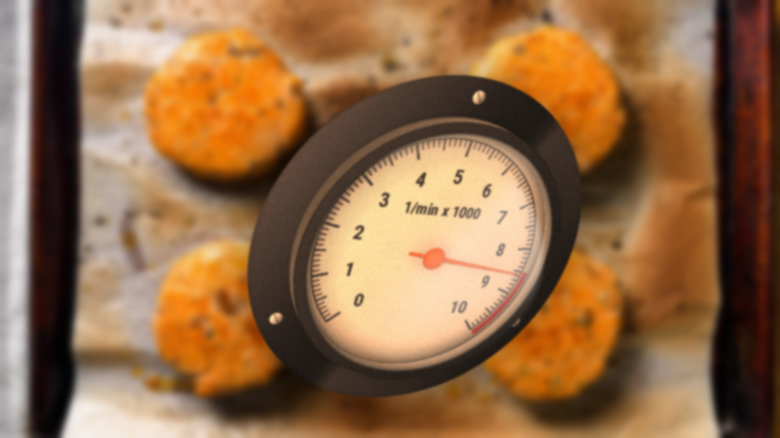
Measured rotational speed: 8500 rpm
